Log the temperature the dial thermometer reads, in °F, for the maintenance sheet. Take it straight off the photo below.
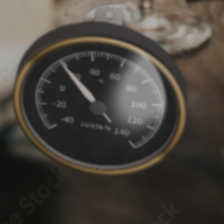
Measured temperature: 20 °F
